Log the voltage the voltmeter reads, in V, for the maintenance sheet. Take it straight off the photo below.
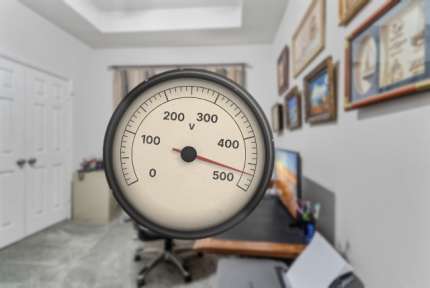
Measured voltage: 470 V
